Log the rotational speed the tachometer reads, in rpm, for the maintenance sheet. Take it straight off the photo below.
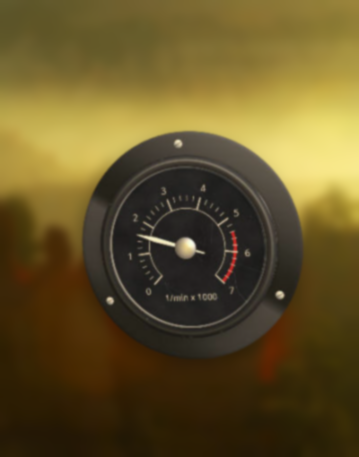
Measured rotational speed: 1600 rpm
